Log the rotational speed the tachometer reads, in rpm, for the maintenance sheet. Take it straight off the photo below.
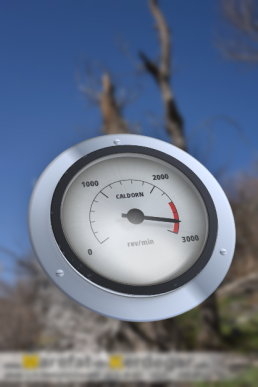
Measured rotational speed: 2800 rpm
